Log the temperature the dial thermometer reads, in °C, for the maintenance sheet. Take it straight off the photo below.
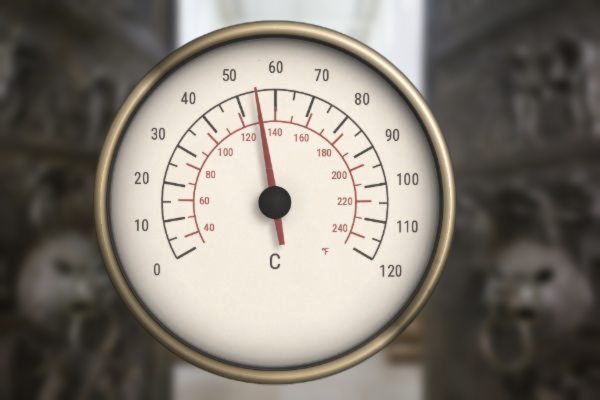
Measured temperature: 55 °C
